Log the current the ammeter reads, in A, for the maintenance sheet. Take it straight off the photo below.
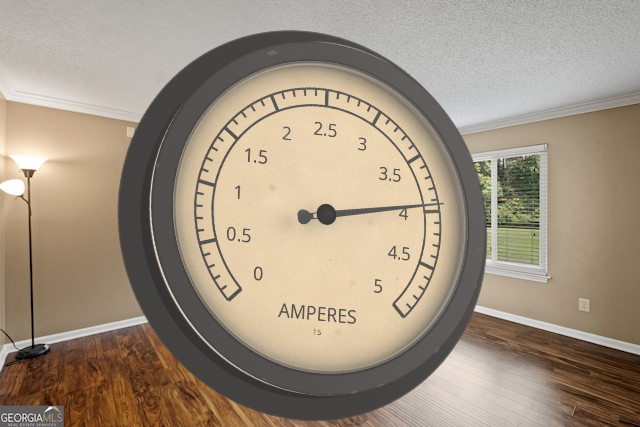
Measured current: 3.95 A
